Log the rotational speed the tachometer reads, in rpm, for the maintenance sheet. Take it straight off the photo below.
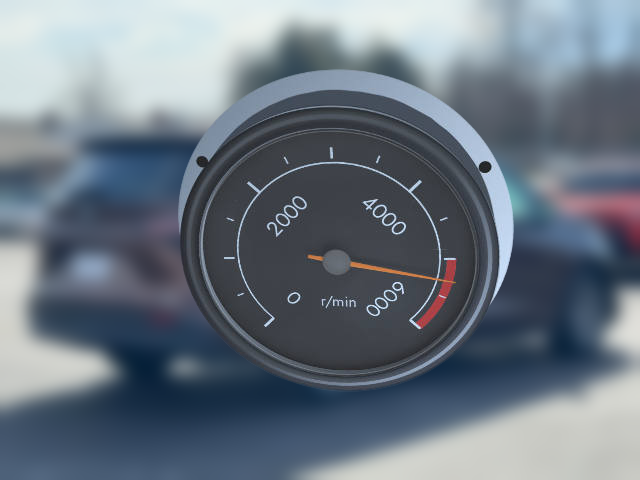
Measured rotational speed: 5250 rpm
